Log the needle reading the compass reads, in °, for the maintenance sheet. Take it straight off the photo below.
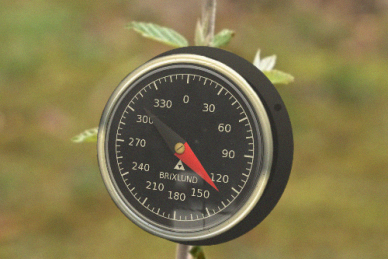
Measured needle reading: 130 °
